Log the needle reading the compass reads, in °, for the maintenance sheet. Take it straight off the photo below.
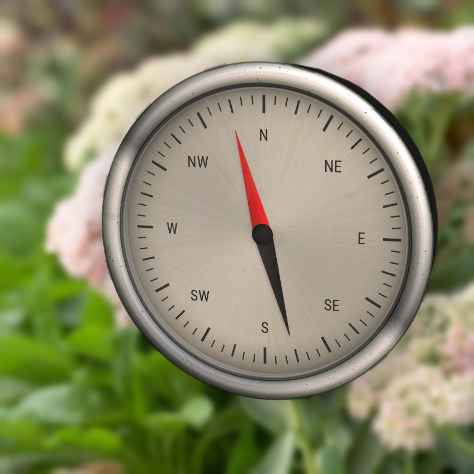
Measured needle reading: 345 °
